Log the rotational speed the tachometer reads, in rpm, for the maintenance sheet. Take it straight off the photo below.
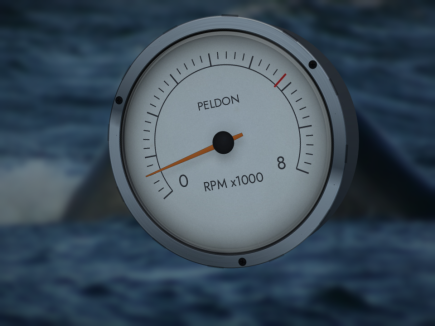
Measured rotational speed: 600 rpm
